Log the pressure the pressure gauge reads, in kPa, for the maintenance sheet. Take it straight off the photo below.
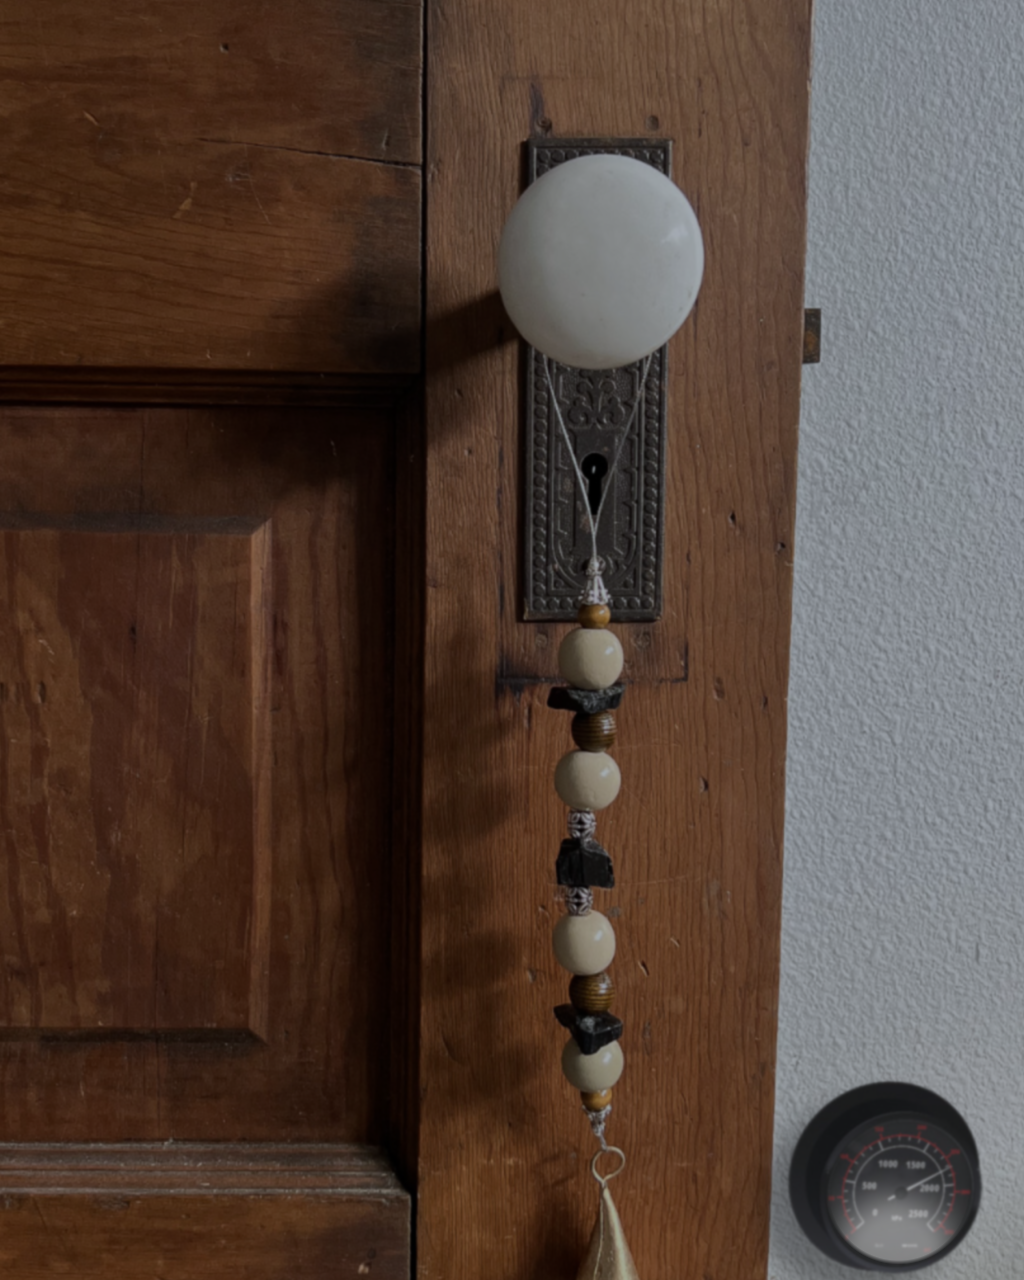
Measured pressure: 1800 kPa
